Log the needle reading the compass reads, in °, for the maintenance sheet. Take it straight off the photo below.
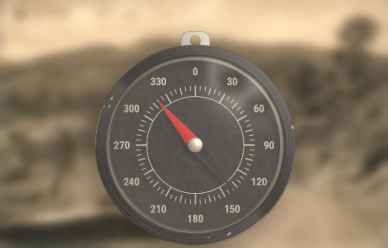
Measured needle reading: 320 °
